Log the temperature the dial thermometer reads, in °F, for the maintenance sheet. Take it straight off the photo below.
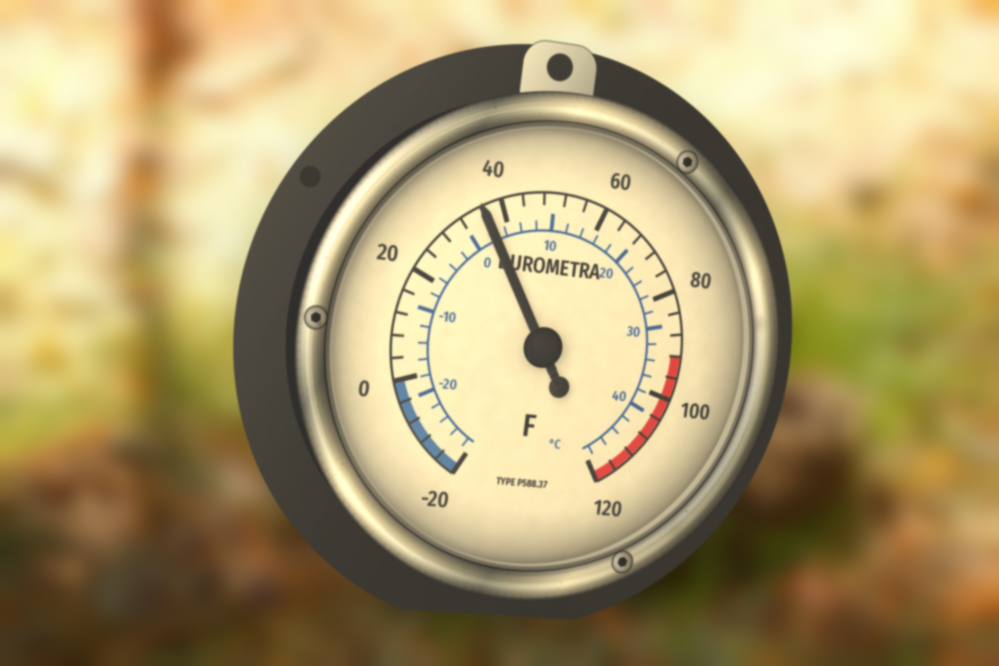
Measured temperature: 36 °F
